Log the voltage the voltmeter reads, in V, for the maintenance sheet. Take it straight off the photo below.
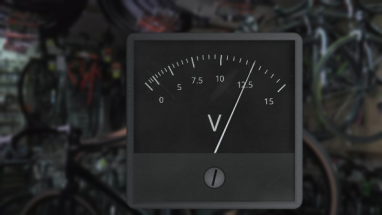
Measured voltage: 12.5 V
